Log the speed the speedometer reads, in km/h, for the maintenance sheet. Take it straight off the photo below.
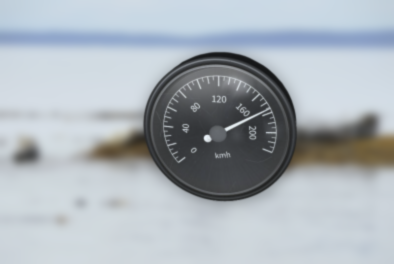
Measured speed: 175 km/h
